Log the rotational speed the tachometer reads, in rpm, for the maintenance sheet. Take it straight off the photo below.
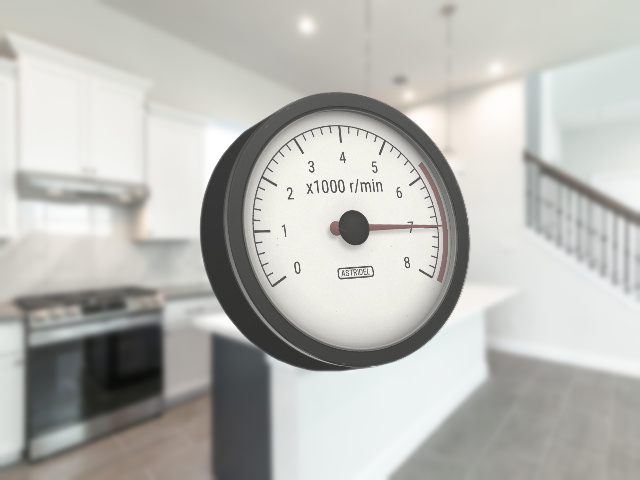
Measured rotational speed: 7000 rpm
